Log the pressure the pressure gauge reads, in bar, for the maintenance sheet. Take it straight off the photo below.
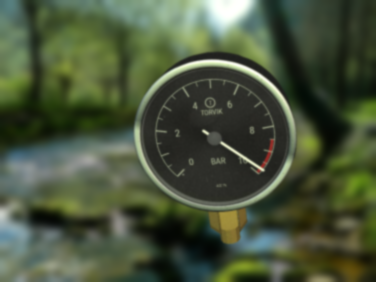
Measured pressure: 9.75 bar
